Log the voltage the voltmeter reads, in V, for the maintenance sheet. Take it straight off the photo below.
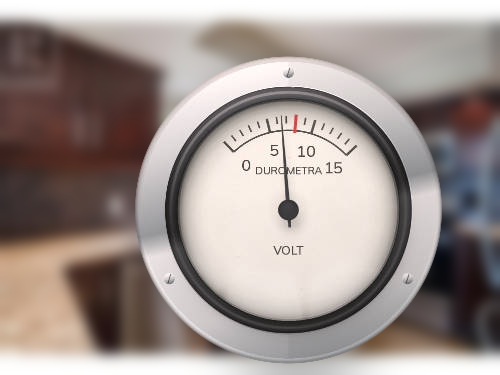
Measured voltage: 6.5 V
